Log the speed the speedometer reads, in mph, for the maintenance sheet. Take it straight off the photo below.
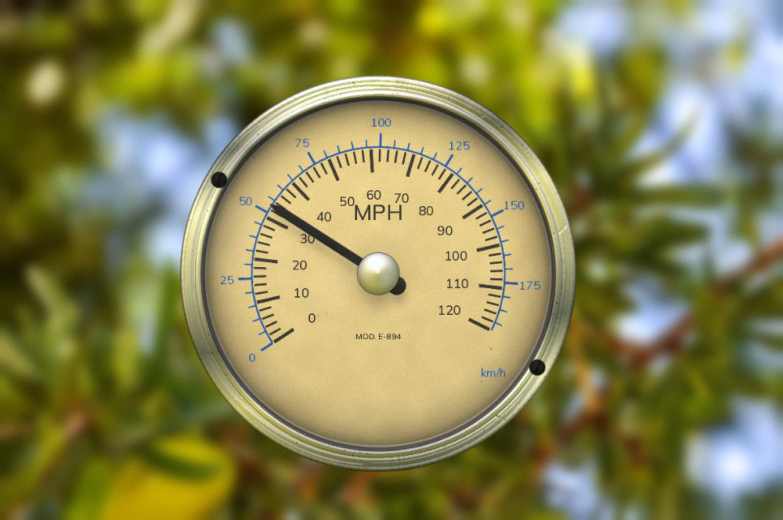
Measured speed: 33 mph
